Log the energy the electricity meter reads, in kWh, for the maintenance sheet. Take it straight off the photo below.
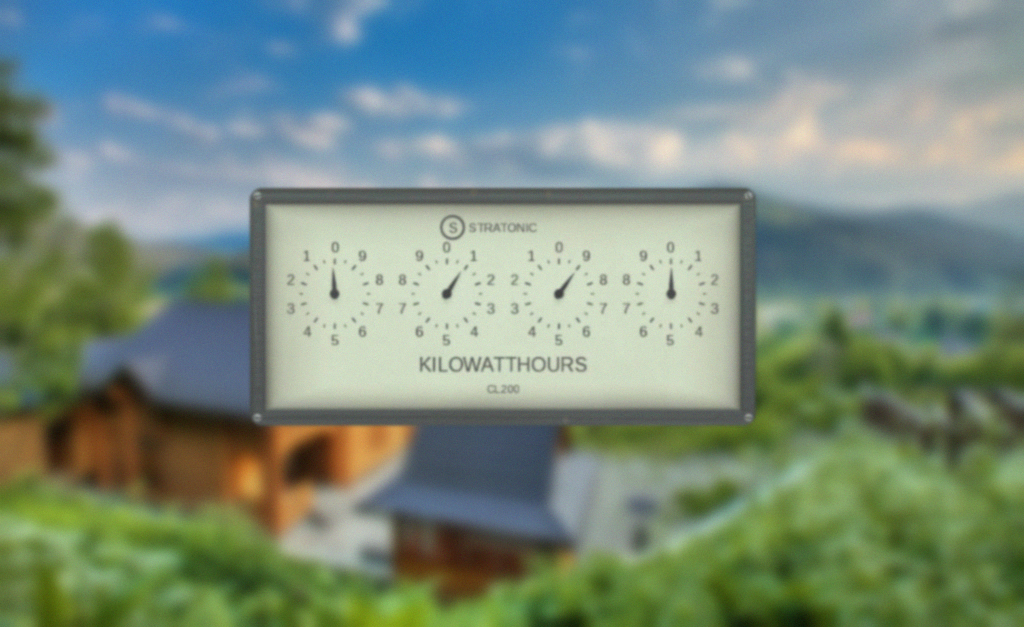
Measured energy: 90 kWh
